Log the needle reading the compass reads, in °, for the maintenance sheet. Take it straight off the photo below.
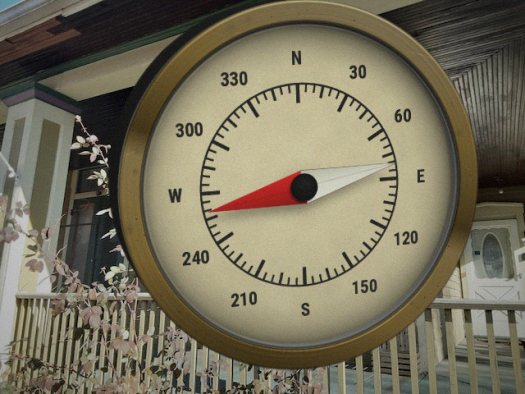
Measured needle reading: 260 °
